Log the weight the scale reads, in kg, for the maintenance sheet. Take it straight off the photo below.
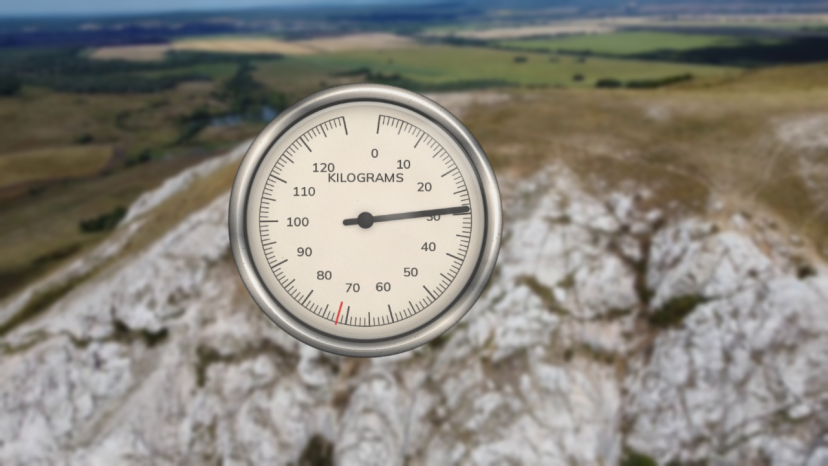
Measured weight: 29 kg
